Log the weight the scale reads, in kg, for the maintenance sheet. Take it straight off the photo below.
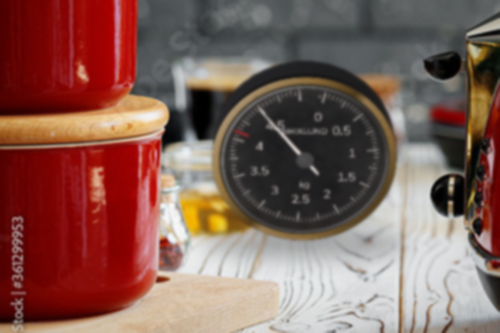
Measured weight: 4.5 kg
